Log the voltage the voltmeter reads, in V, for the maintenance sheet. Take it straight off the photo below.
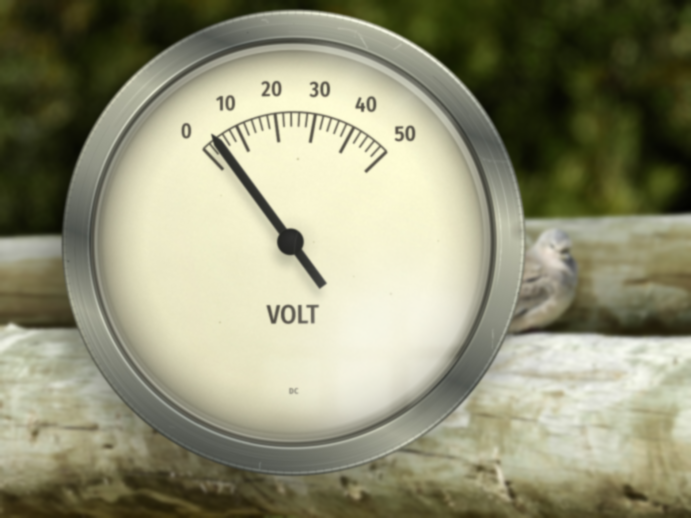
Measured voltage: 4 V
